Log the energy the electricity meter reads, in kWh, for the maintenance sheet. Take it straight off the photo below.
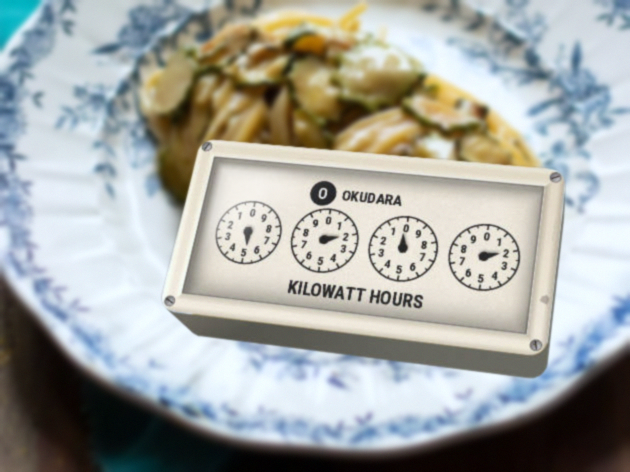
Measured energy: 5202 kWh
